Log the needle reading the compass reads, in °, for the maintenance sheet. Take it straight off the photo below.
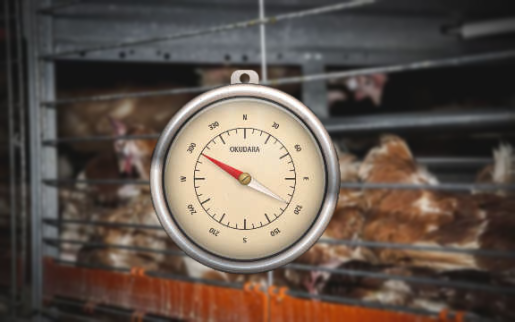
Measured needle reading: 300 °
